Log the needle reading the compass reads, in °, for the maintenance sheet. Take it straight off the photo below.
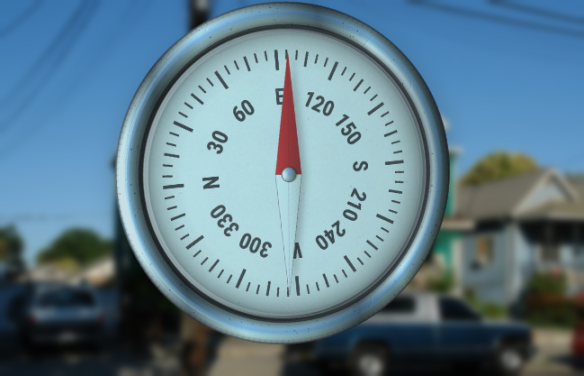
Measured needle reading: 95 °
